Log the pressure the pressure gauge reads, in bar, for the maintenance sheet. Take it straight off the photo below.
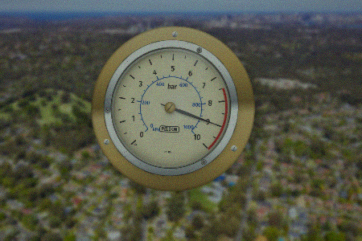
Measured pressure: 9 bar
